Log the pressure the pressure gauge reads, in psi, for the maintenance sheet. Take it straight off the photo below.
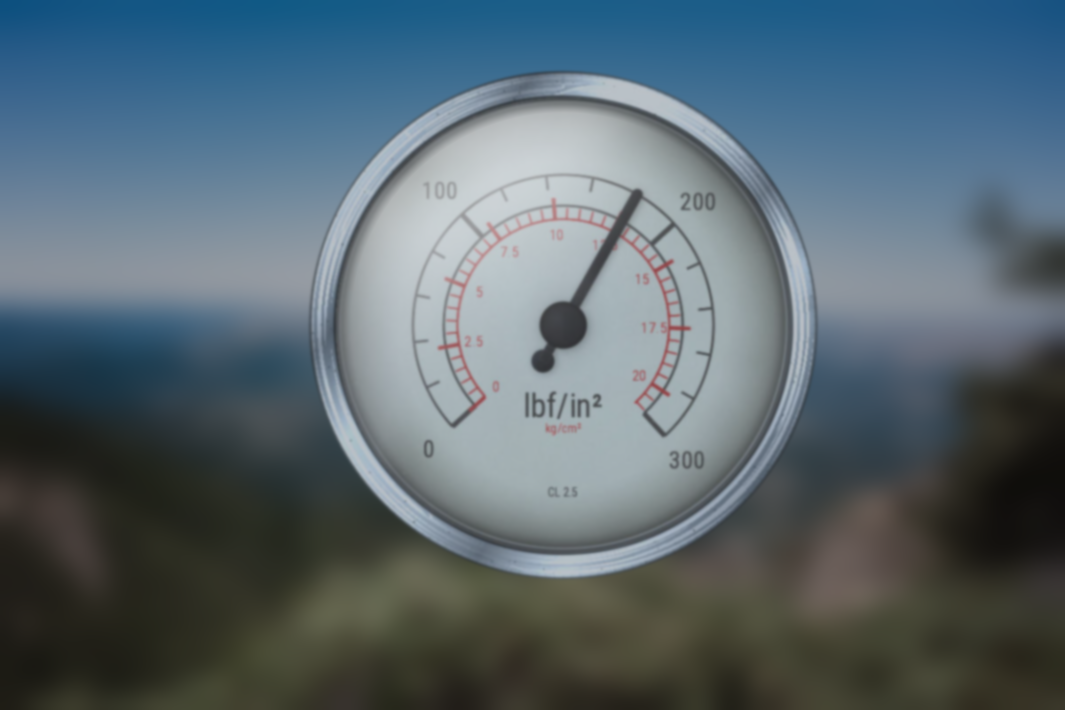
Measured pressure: 180 psi
